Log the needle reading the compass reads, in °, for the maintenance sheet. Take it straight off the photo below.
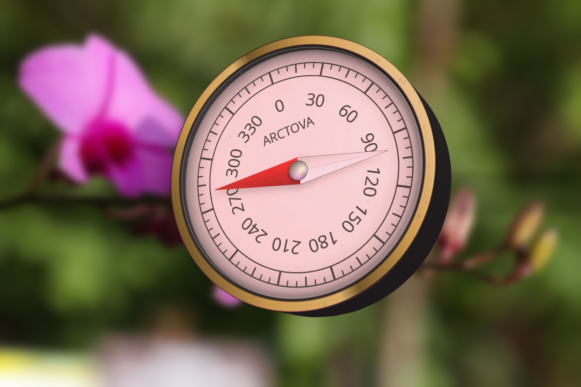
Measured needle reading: 280 °
